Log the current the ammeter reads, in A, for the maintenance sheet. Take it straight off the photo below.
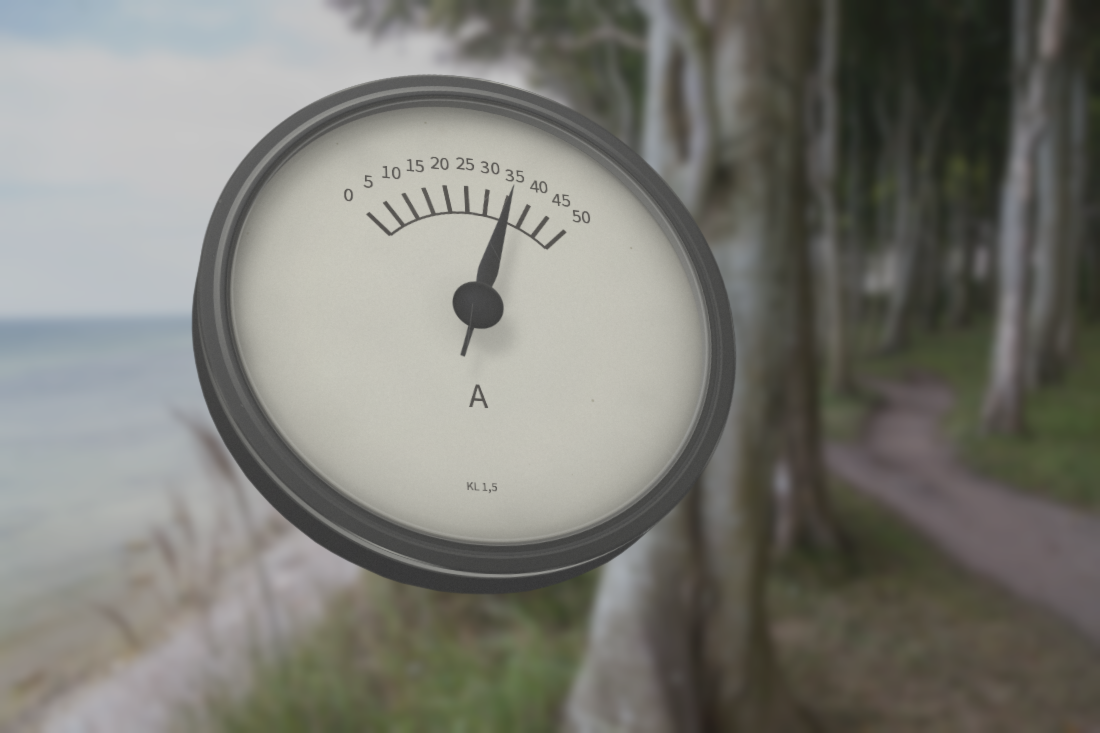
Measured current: 35 A
